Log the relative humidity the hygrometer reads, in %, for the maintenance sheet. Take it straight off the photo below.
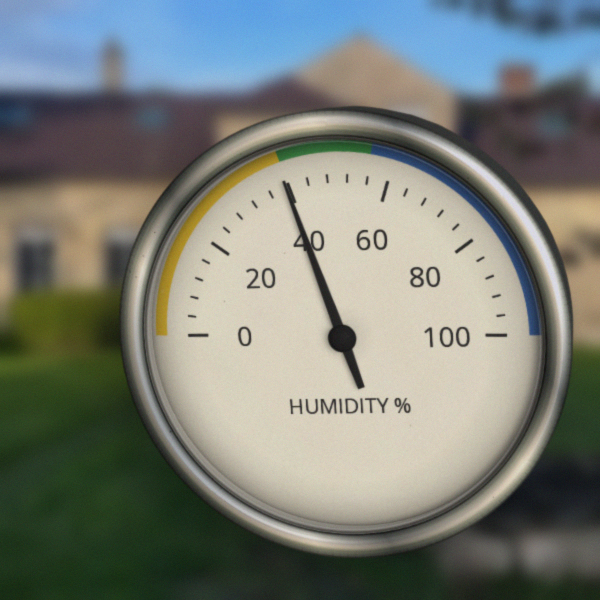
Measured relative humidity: 40 %
